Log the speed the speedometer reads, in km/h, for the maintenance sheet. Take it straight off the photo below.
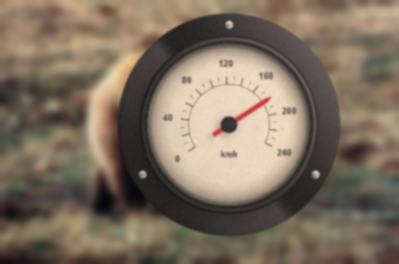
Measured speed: 180 km/h
